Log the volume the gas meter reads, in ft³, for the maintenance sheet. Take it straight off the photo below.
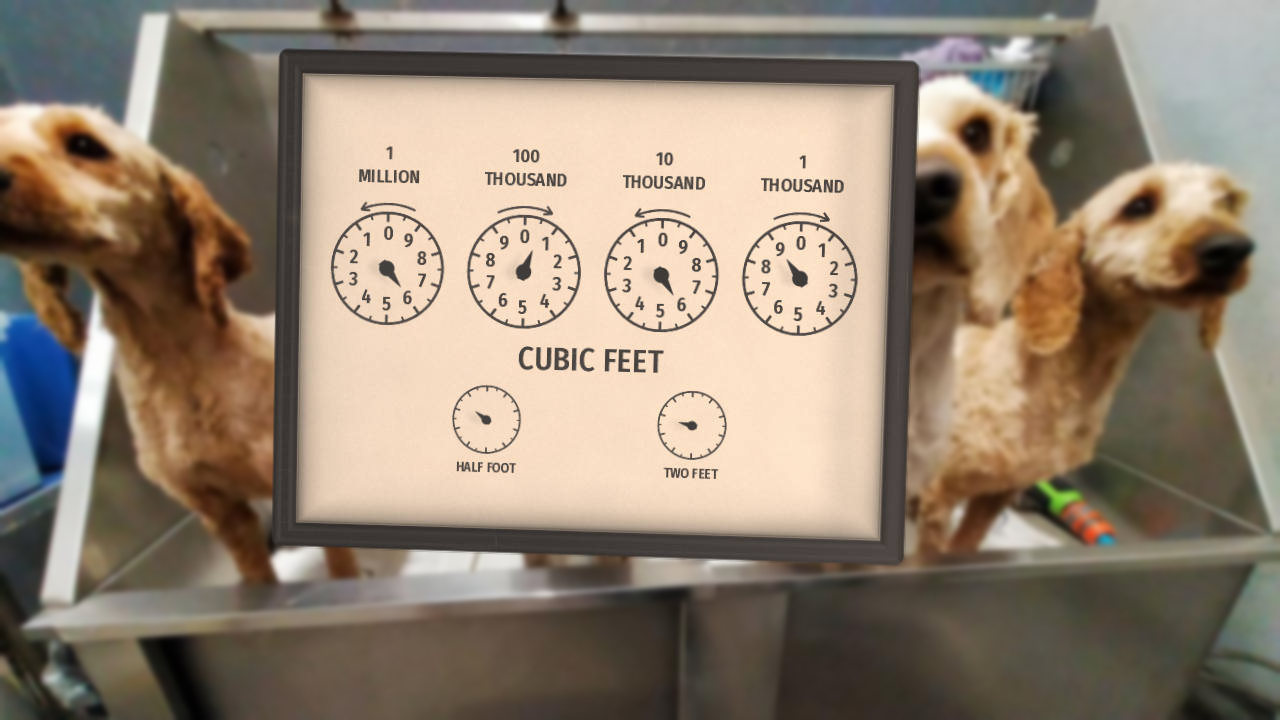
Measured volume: 605900 ft³
